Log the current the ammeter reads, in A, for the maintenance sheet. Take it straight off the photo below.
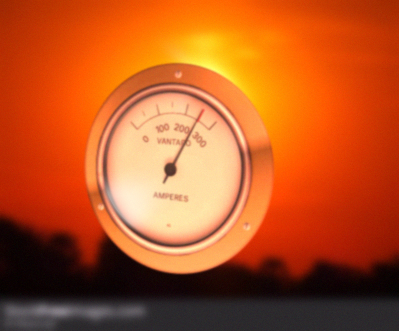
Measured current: 250 A
